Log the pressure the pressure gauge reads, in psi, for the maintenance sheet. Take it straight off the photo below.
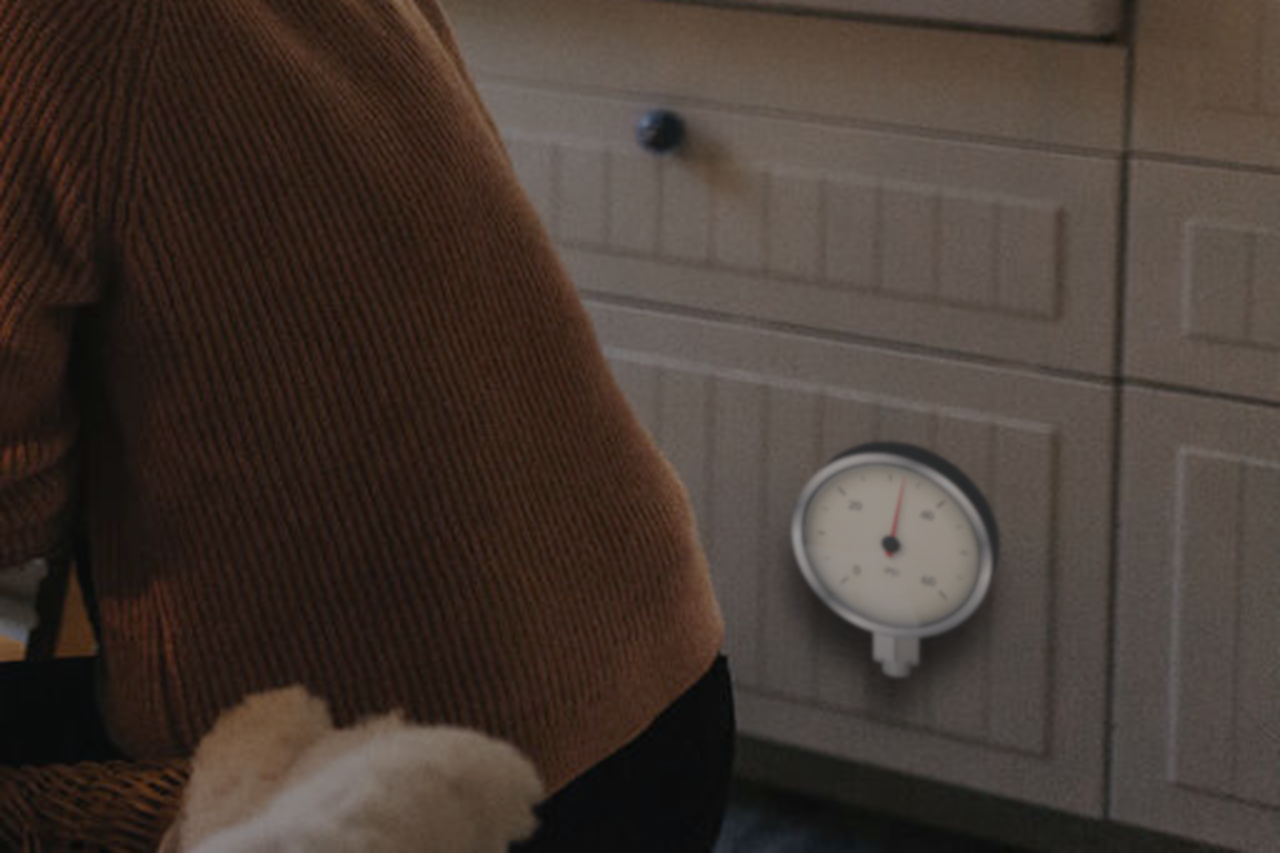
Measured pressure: 32.5 psi
